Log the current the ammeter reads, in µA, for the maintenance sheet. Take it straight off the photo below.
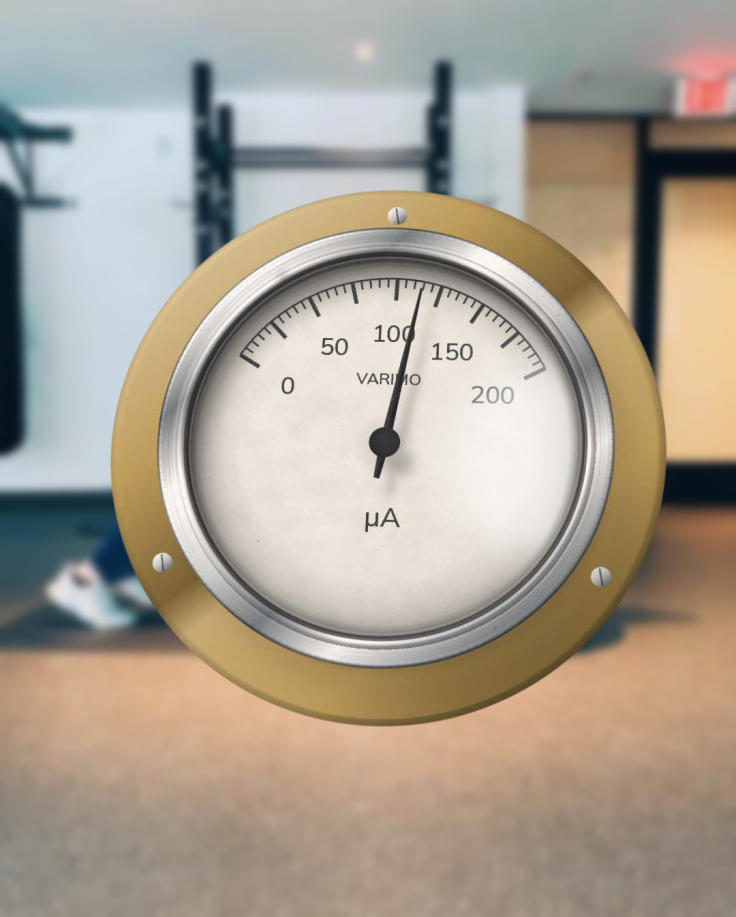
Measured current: 115 µA
